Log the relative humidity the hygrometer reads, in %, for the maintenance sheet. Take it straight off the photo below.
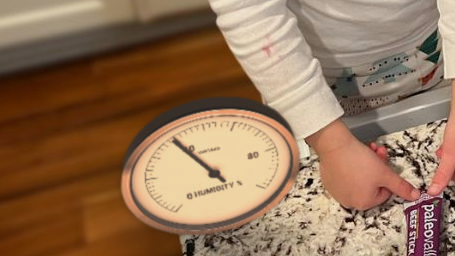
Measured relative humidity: 40 %
